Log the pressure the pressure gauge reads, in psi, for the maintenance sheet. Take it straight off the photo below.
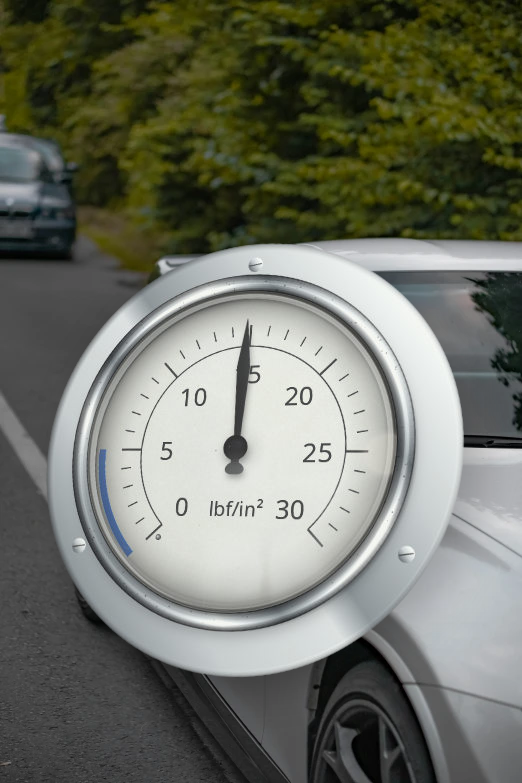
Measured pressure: 15 psi
